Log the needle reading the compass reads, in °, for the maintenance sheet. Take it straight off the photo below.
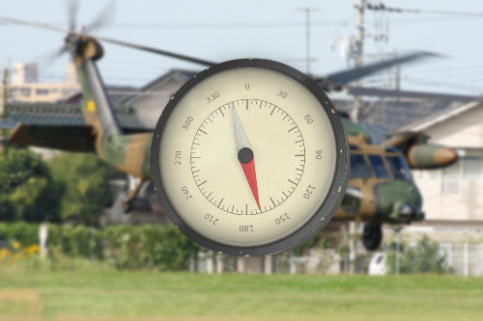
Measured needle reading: 165 °
